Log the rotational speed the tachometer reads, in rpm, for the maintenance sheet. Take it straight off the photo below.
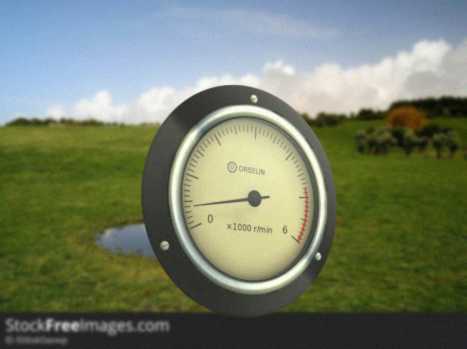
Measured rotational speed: 400 rpm
